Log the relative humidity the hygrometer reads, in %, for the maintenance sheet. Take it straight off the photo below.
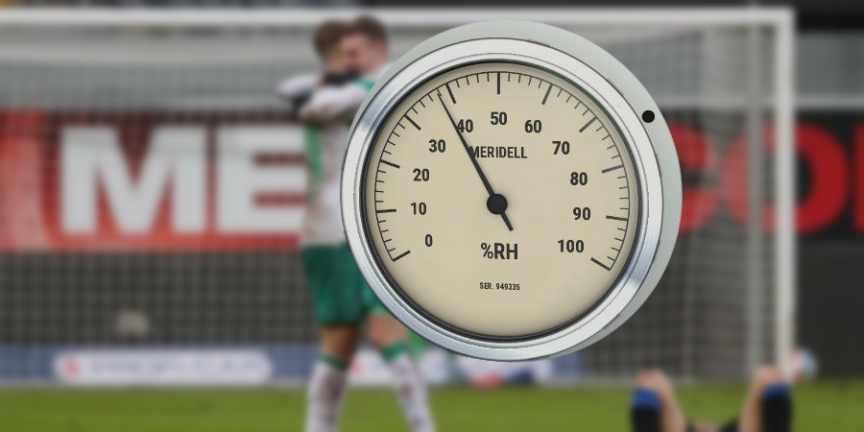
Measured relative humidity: 38 %
